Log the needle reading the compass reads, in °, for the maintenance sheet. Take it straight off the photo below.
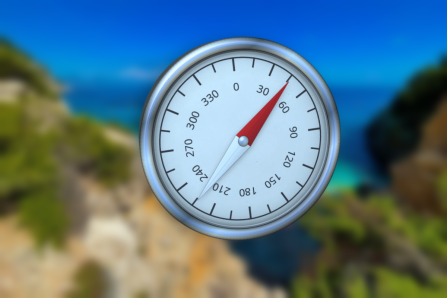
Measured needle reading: 45 °
